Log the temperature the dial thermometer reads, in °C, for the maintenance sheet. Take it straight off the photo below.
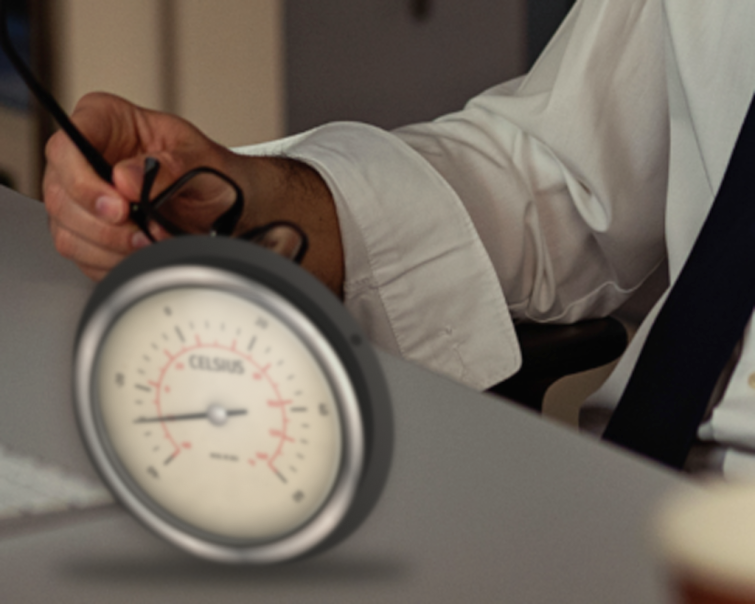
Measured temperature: -28 °C
